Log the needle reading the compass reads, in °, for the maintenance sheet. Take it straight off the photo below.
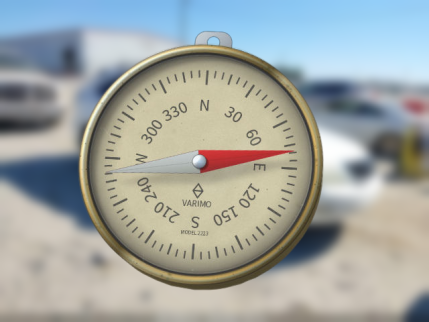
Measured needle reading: 80 °
